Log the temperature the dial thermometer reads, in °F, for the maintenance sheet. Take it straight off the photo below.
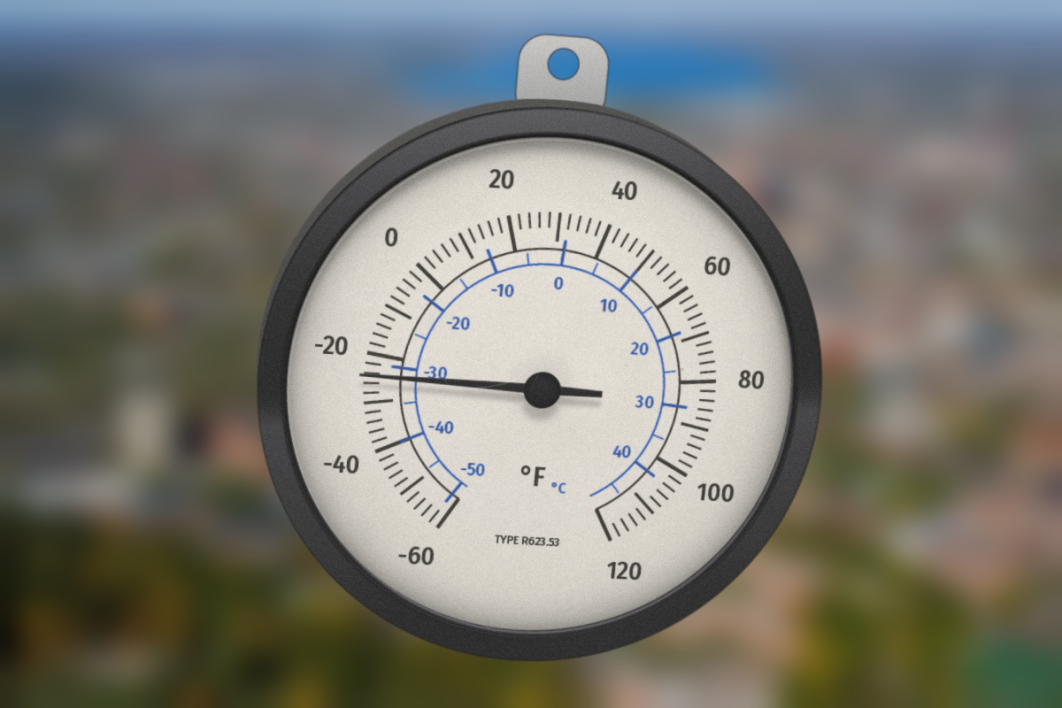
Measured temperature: -24 °F
